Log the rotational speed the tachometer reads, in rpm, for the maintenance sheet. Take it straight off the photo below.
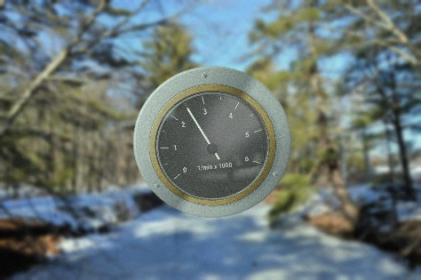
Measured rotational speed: 2500 rpm
